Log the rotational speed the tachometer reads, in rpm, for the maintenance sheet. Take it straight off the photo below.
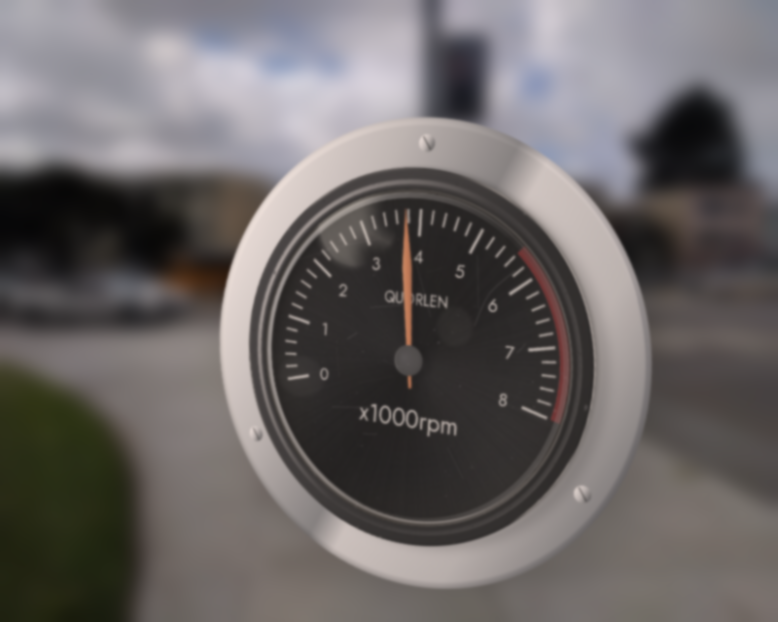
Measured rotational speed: 3800 rpm
